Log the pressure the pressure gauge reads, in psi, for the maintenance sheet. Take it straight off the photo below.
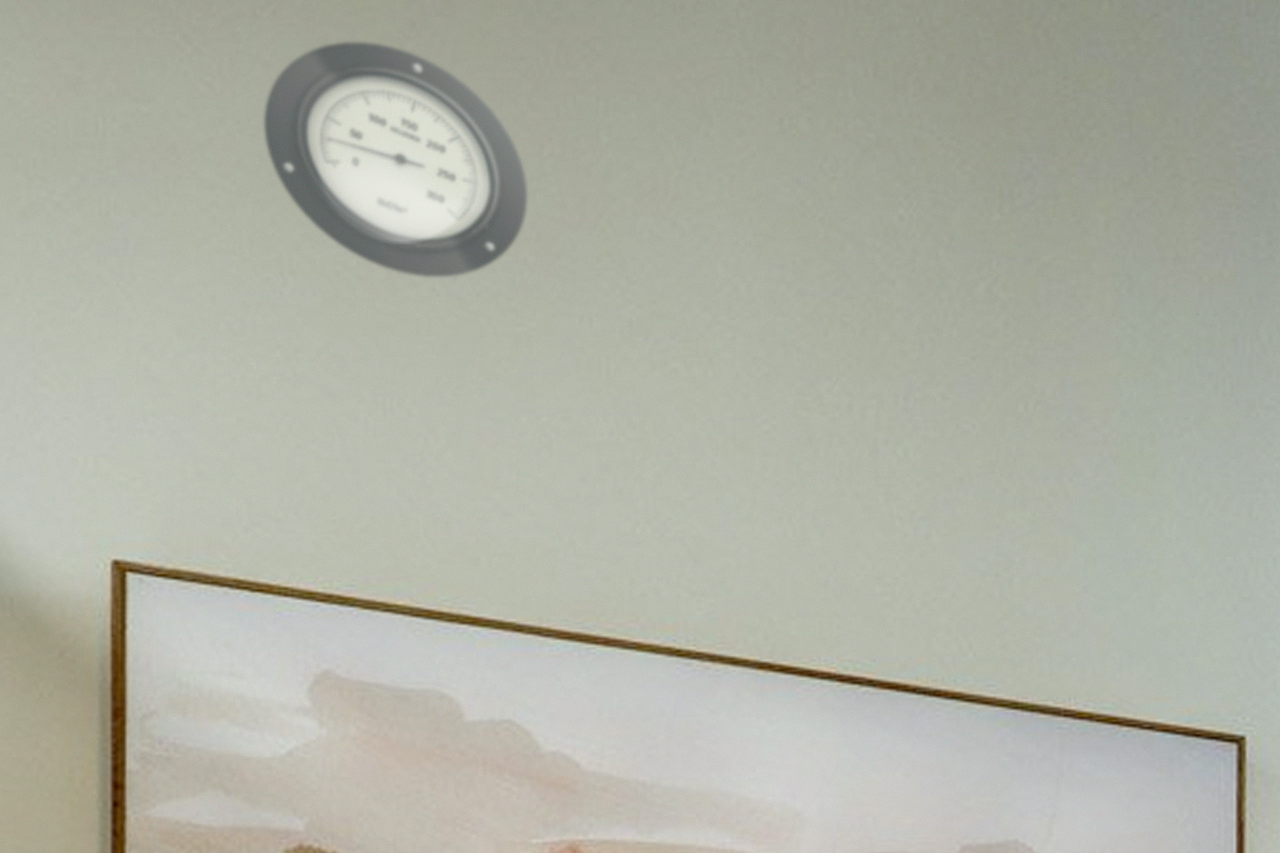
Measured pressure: 25 psi
